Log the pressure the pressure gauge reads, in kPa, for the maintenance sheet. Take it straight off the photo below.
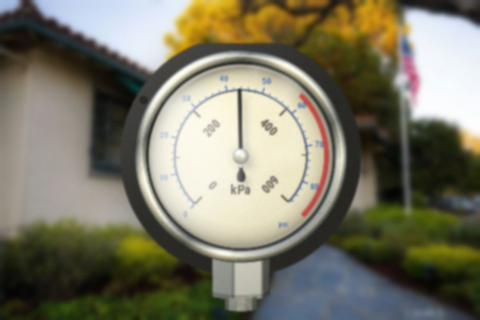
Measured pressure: 300 kPa
